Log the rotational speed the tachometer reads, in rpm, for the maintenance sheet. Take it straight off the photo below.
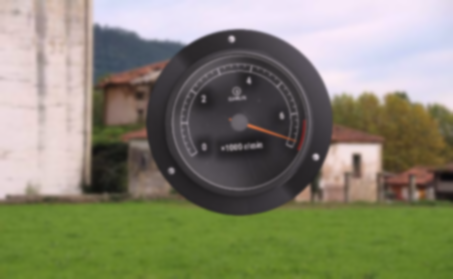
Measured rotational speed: 6800 rpm
